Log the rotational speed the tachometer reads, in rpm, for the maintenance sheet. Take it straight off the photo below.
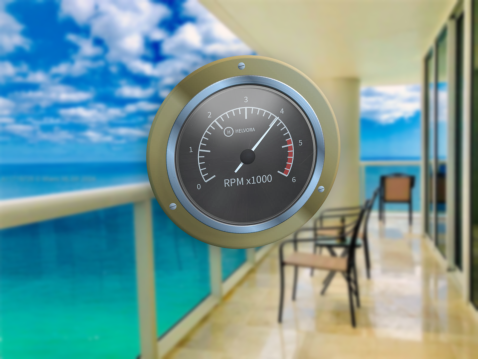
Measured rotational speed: 4000 rpm
